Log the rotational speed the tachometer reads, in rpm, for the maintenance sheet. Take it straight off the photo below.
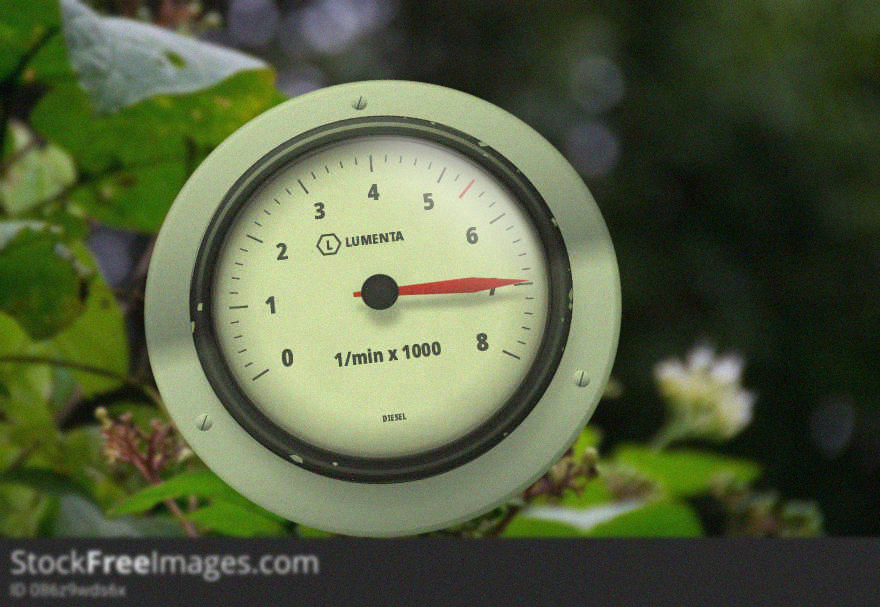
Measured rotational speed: 7000 rpm
